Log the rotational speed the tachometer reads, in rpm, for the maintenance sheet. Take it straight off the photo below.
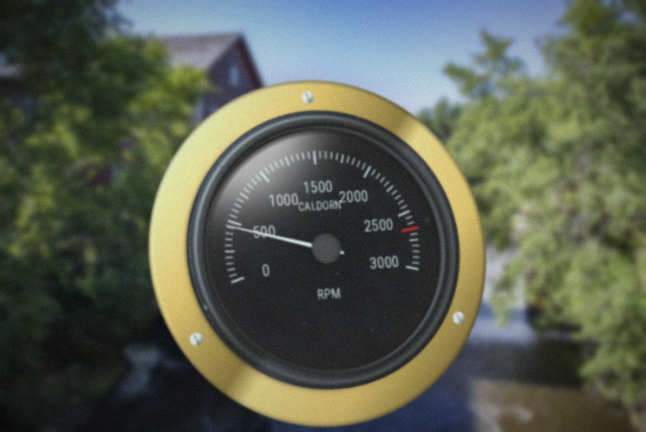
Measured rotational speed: 450 rpm
